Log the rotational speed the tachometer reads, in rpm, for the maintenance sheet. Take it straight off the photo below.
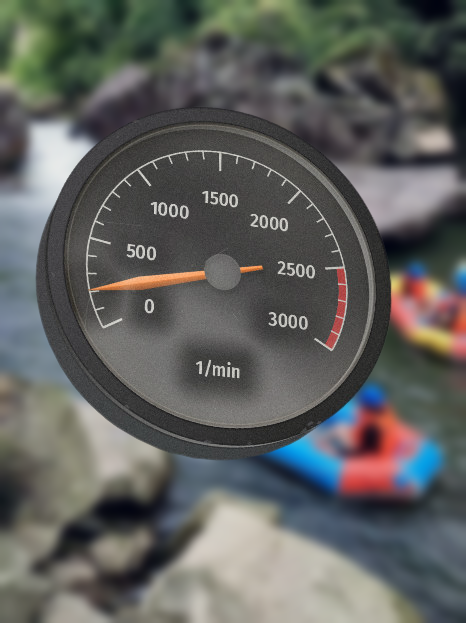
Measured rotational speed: 200 rpm
